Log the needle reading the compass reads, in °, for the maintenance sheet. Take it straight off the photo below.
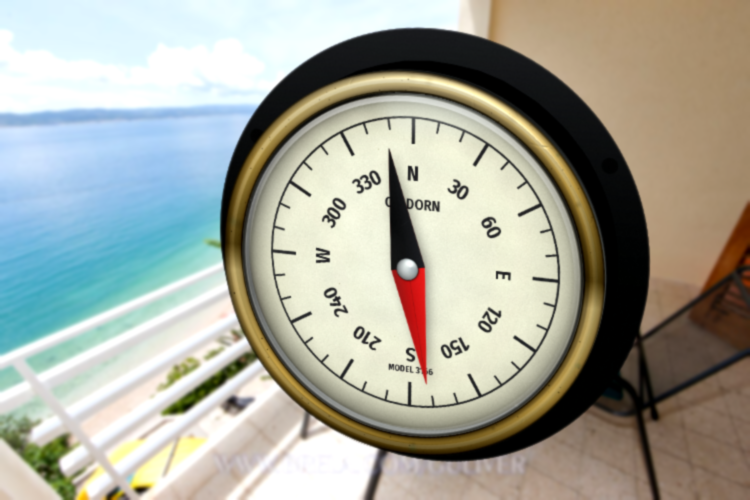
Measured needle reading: 170 °
